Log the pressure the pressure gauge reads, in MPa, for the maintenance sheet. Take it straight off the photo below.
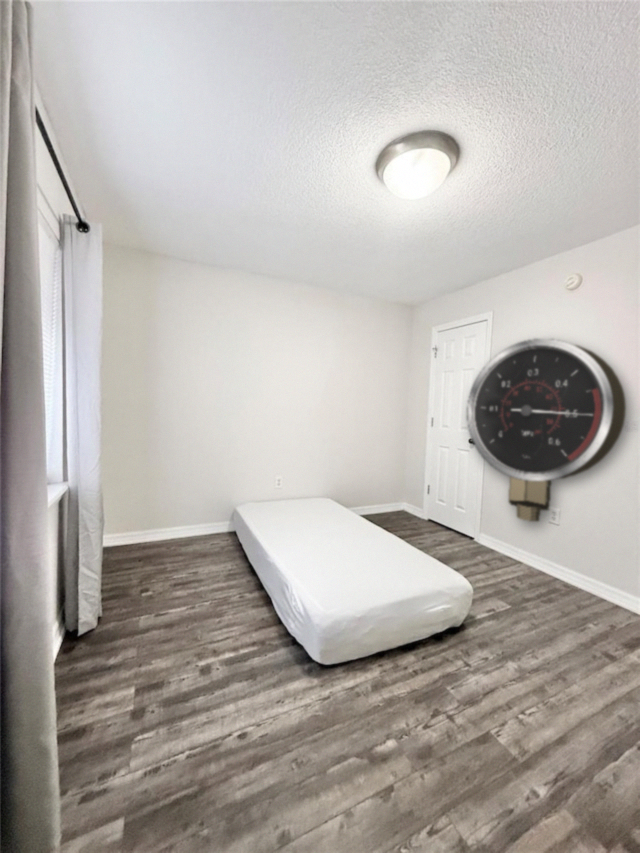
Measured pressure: 0.5 MPa
